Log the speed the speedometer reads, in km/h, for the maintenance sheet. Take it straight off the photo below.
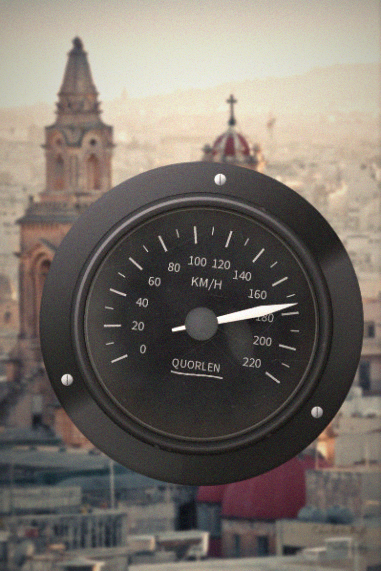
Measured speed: 175 km/h
